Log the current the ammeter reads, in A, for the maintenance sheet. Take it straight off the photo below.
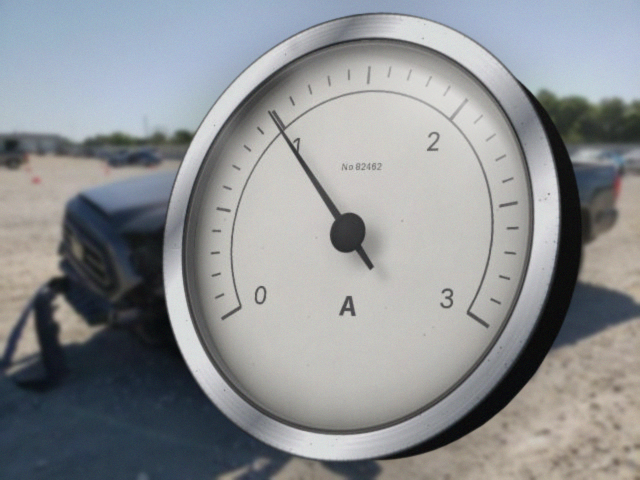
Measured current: 1 A
